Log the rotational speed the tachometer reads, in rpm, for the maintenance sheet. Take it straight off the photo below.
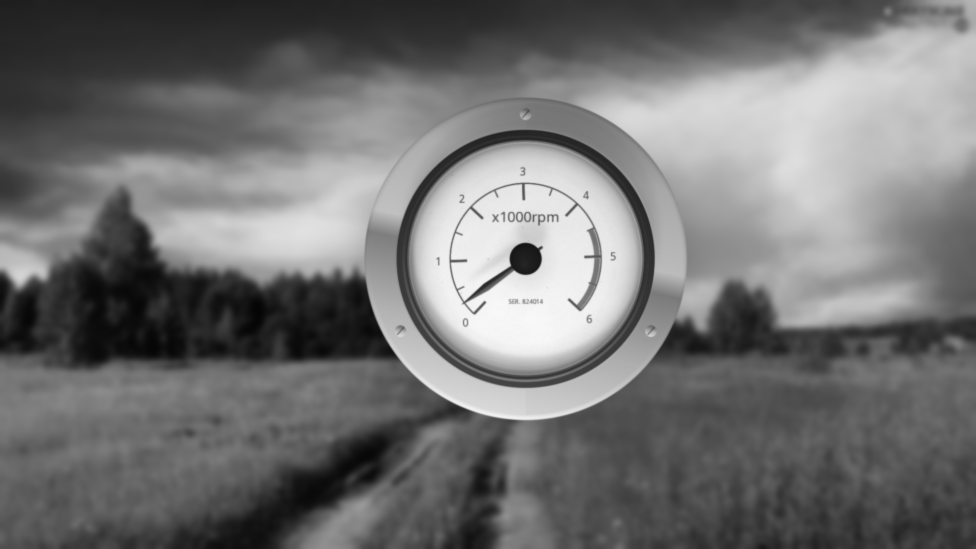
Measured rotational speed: 250 rpm
